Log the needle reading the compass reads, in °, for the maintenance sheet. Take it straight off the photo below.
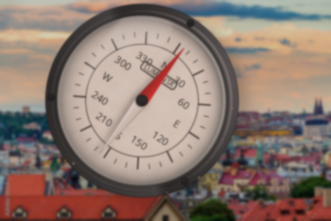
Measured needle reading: 5 °
